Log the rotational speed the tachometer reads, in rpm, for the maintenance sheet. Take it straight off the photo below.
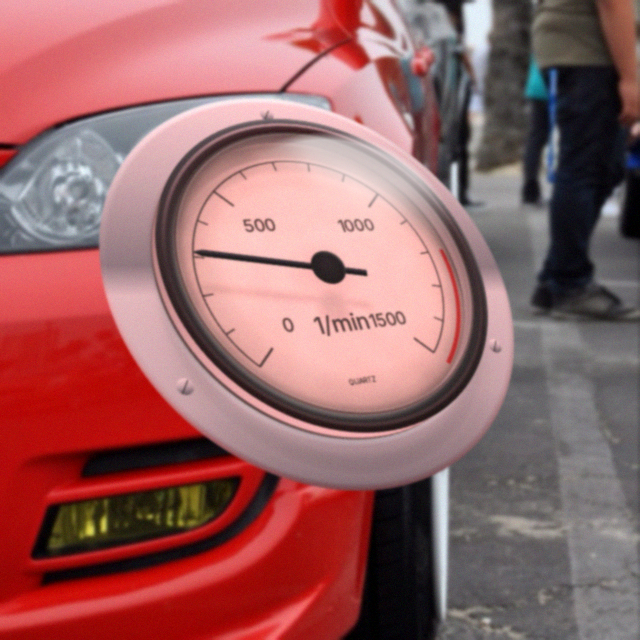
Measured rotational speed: 300 rpm
